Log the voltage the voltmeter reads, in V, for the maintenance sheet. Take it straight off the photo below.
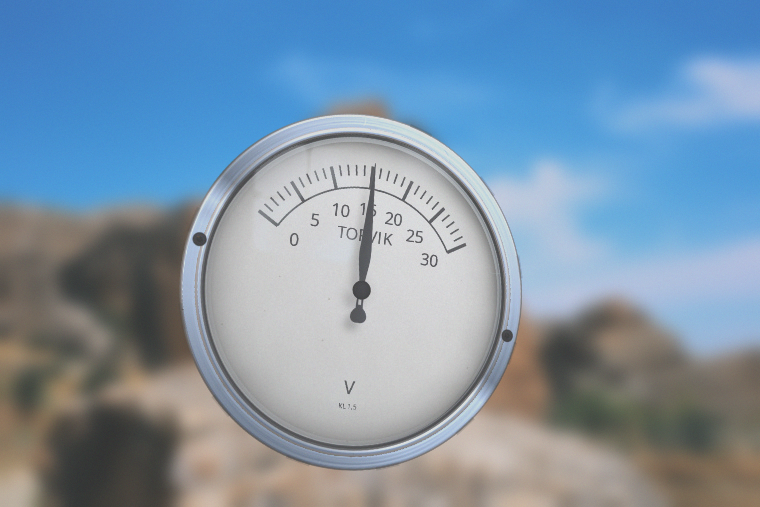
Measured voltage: 15 V
